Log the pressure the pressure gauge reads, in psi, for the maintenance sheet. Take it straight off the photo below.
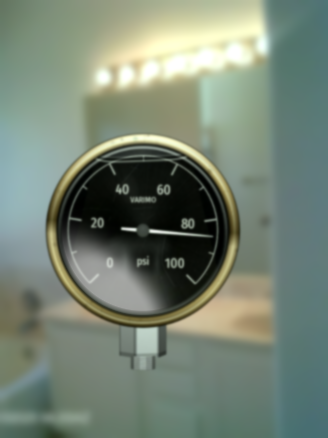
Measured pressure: 85 psi
